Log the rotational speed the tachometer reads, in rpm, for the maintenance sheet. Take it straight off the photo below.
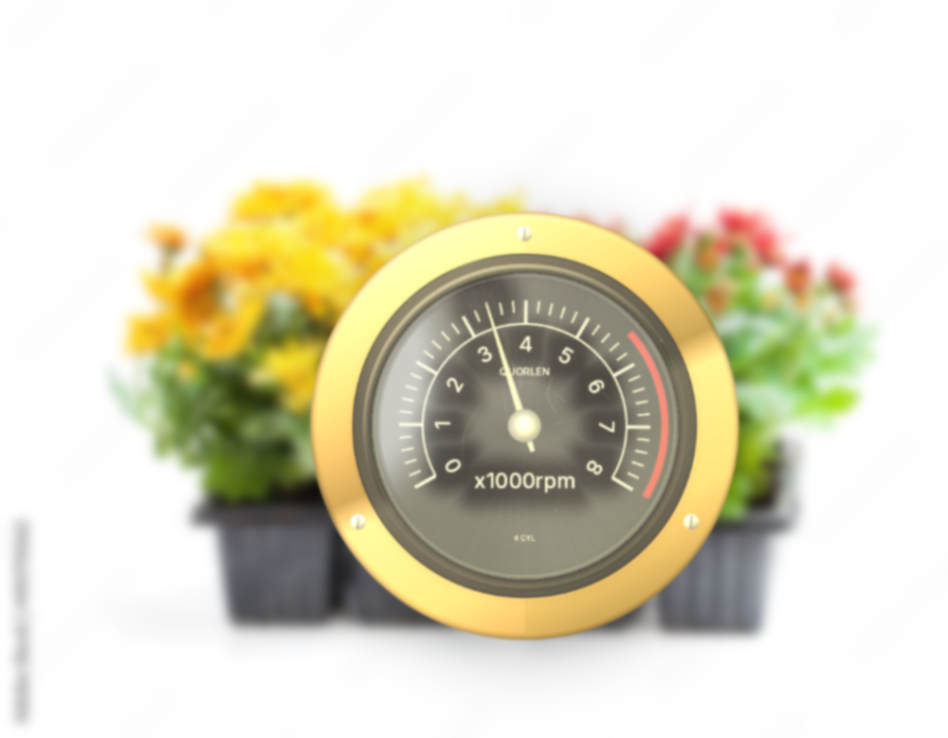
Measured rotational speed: 3400 rpm
